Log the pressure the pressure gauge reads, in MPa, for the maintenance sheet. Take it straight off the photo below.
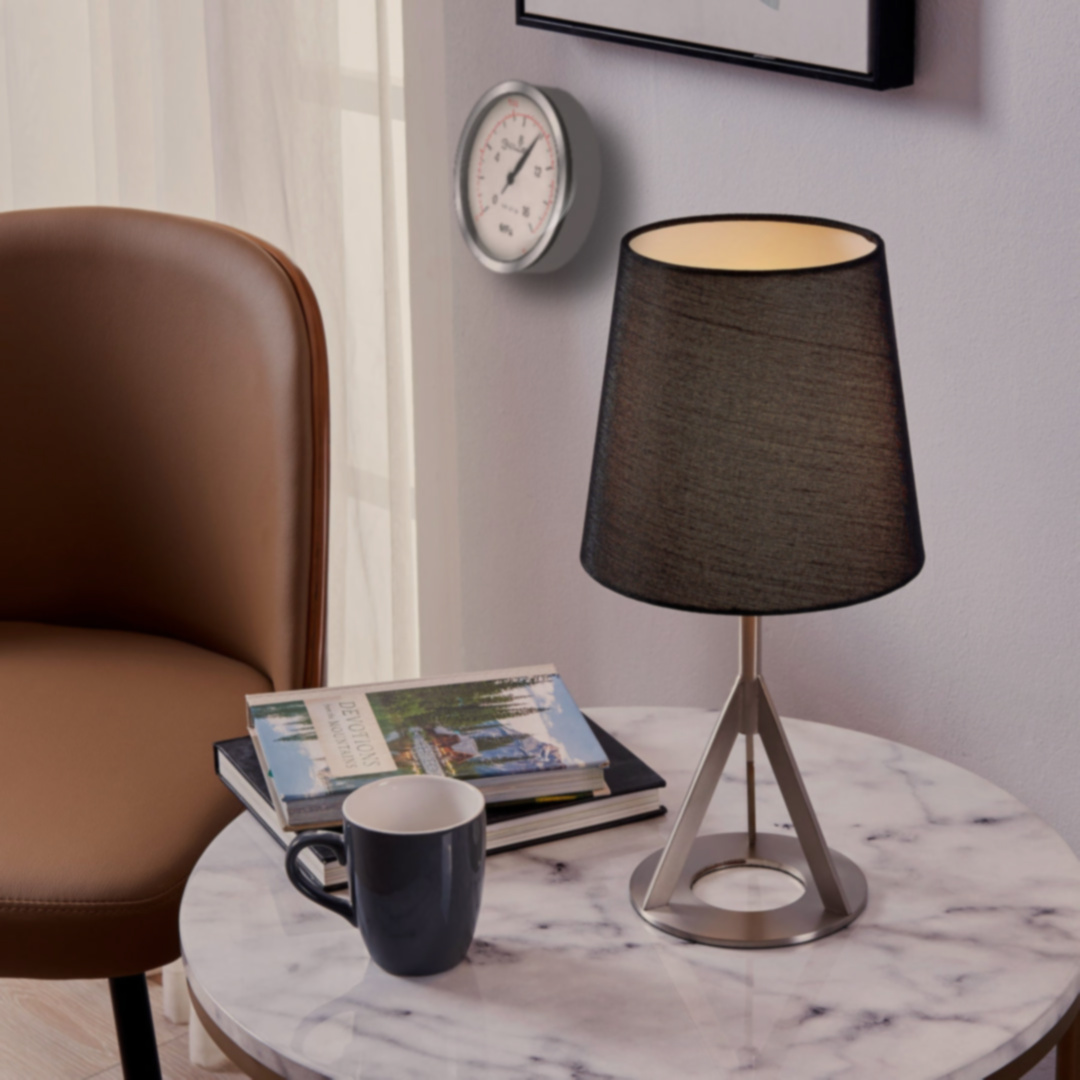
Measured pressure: 10 MPa
